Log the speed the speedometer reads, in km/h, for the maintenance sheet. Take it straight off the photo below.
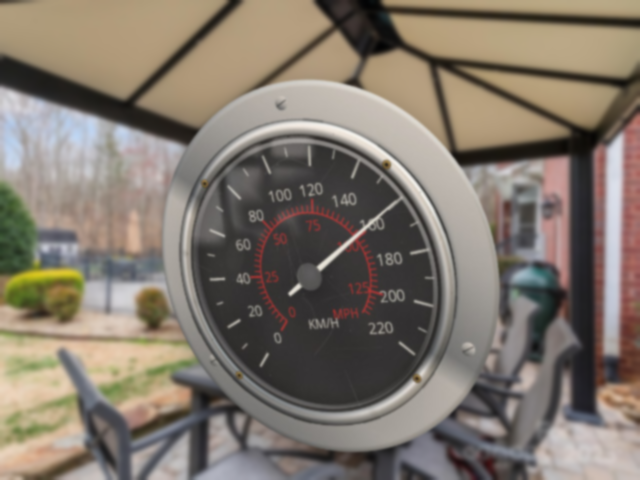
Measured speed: 160 km/h
